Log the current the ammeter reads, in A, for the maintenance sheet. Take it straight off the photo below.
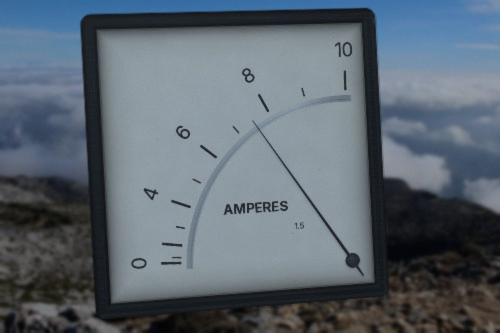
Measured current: 7.5 A
